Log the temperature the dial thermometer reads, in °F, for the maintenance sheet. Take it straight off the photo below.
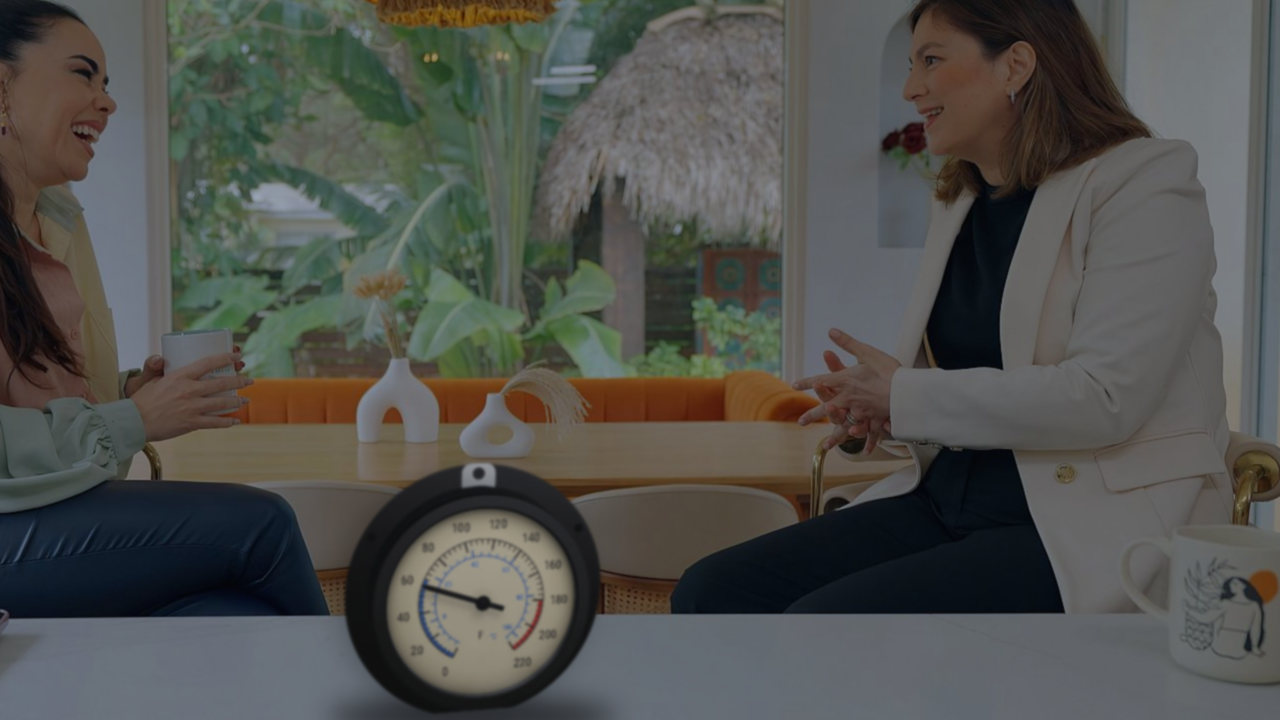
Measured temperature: 60 °F
